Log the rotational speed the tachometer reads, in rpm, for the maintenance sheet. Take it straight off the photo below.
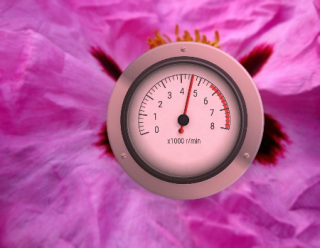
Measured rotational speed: 4600 rpm
